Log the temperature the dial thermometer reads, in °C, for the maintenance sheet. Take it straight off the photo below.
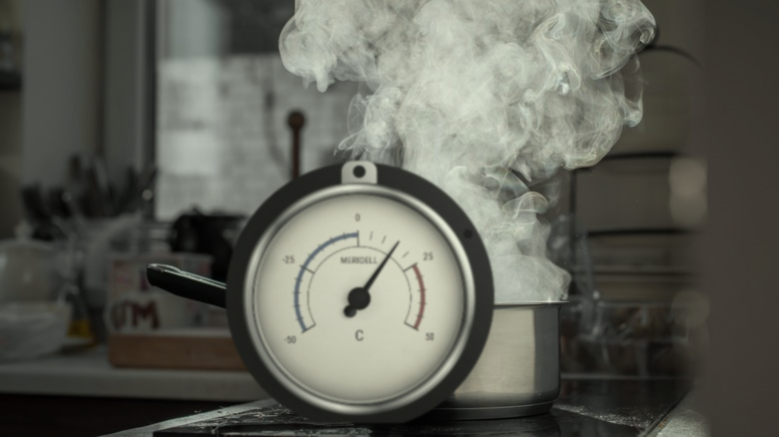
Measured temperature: 15 °C
